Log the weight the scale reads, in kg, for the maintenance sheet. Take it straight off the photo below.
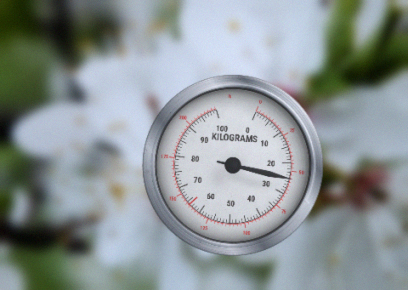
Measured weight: 25 kg
